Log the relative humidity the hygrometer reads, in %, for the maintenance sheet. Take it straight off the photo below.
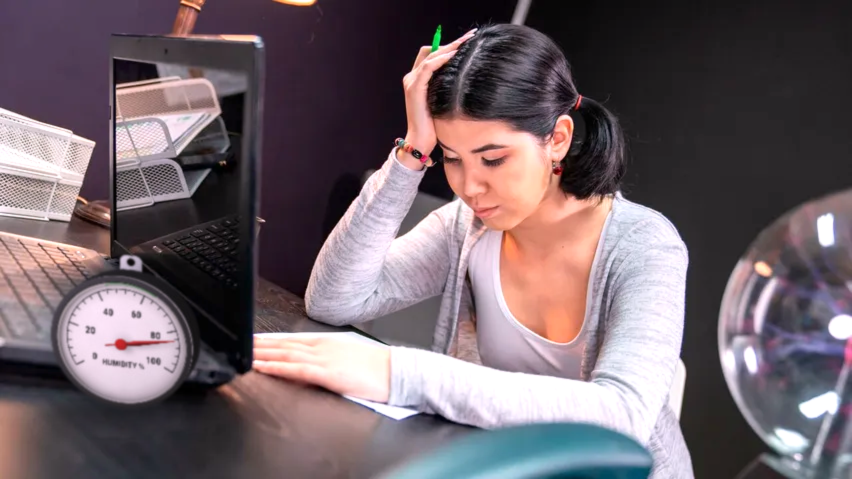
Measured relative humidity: 84 %
